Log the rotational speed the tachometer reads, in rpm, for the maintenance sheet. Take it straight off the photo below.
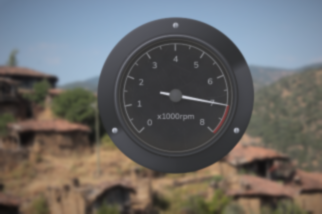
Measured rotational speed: 7000 rpm
